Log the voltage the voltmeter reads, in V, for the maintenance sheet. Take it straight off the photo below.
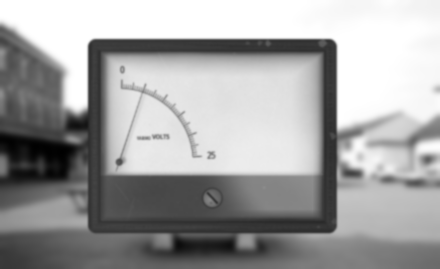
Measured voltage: 5 V
